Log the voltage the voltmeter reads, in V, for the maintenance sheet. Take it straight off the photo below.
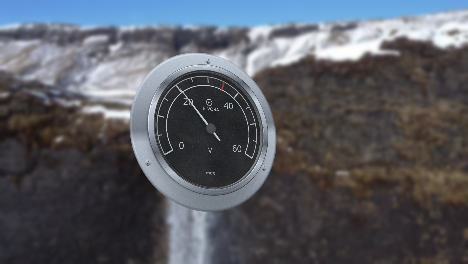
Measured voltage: 20 V
